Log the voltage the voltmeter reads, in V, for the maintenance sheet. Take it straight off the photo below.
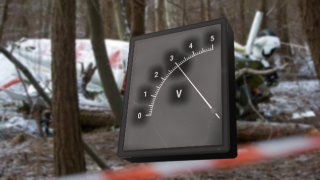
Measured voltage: 3 V
